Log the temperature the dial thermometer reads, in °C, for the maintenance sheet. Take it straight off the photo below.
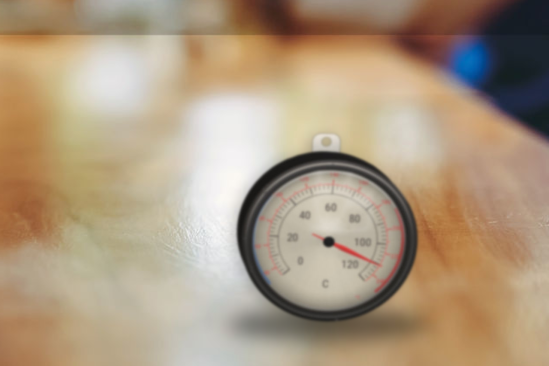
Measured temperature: 110 °C
